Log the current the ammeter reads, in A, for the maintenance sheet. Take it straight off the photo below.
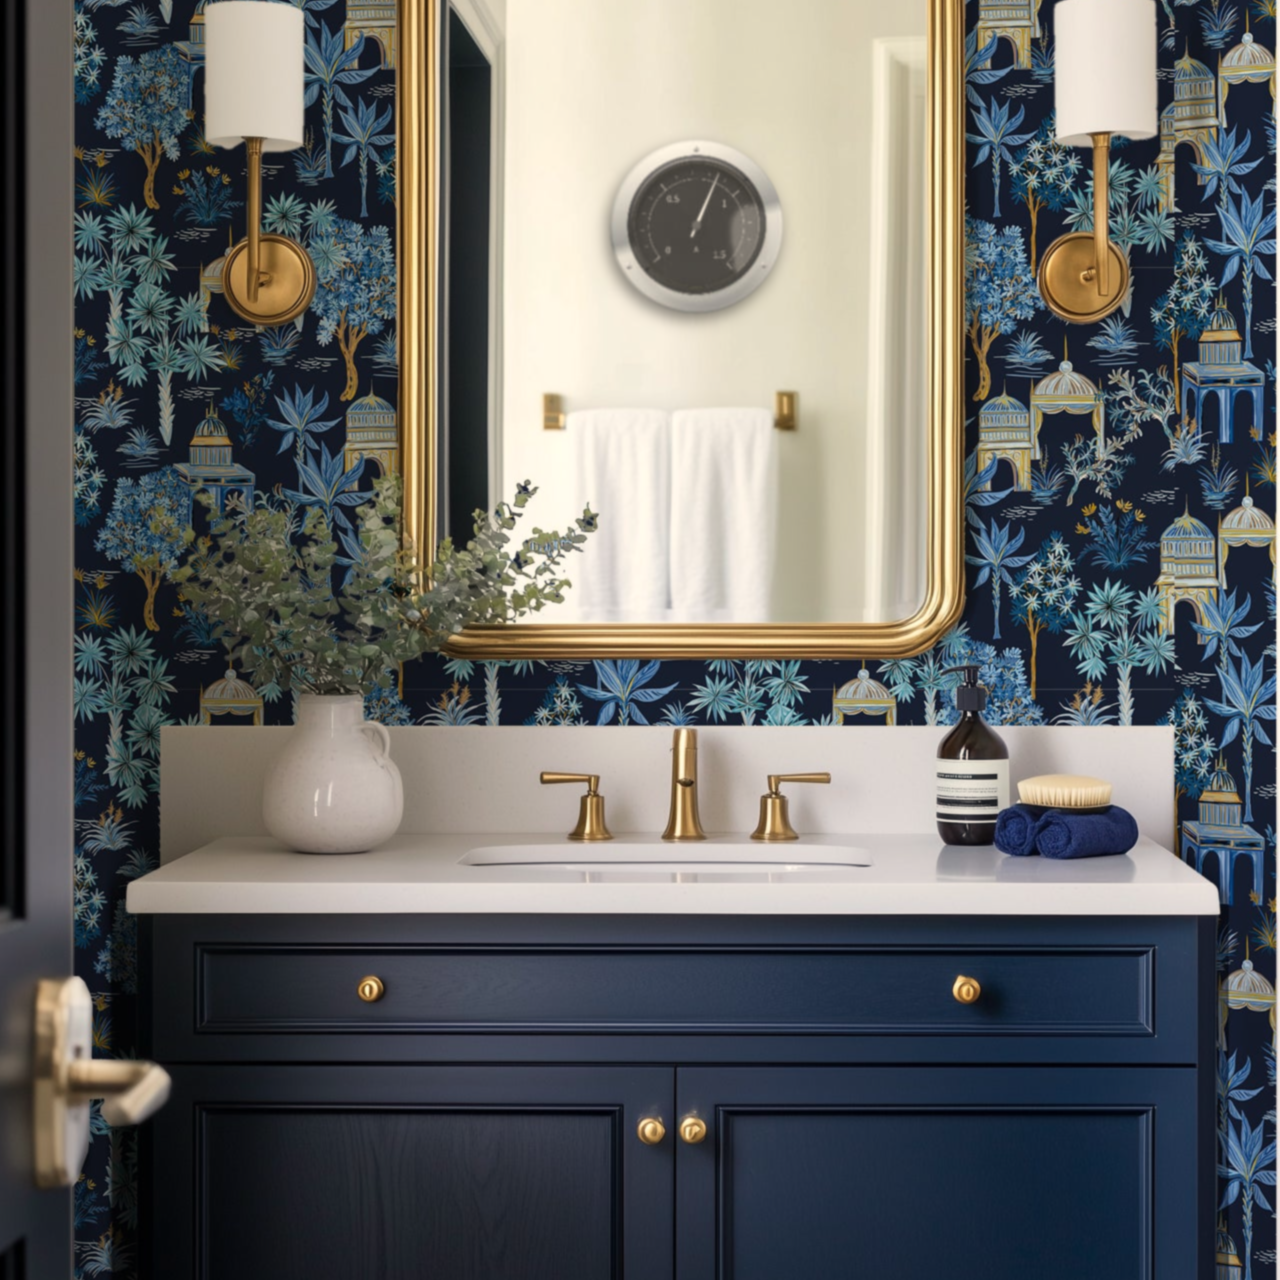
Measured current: 0.85 A
